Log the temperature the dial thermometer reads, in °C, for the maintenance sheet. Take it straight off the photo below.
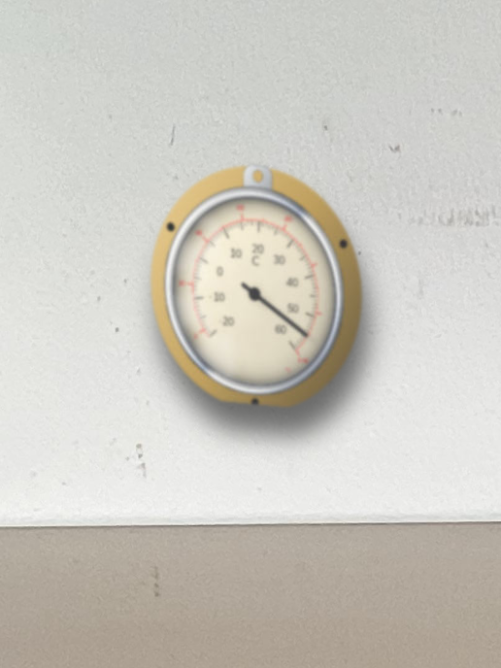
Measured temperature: 55 °C
